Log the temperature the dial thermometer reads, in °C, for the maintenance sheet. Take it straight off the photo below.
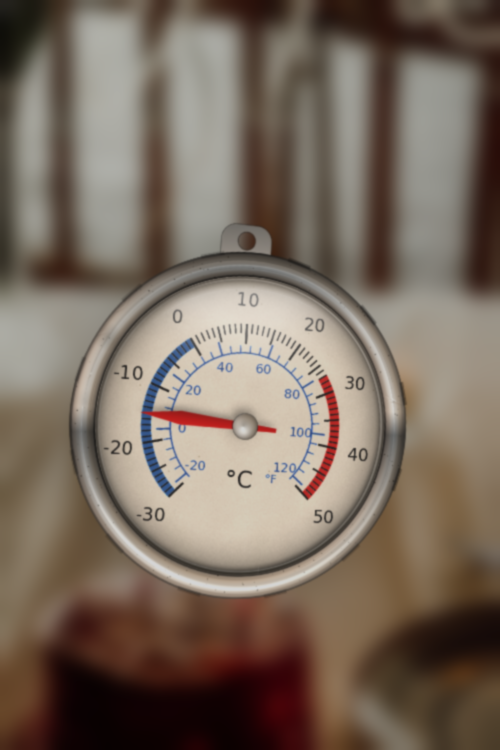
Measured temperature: -15 °C
